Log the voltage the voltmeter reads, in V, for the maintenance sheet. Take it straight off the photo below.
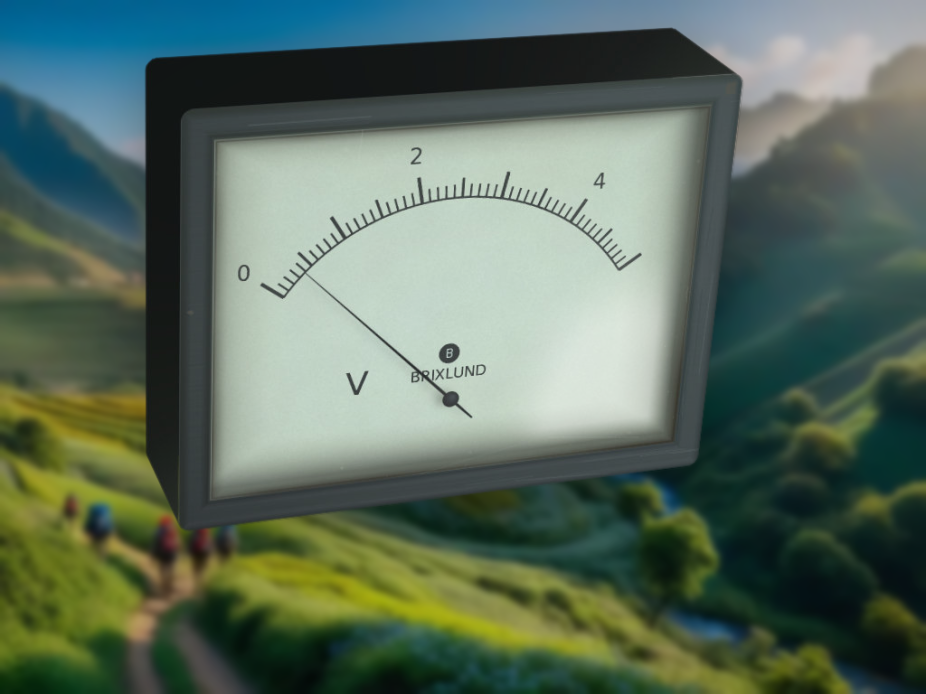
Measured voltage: 0.4 V
